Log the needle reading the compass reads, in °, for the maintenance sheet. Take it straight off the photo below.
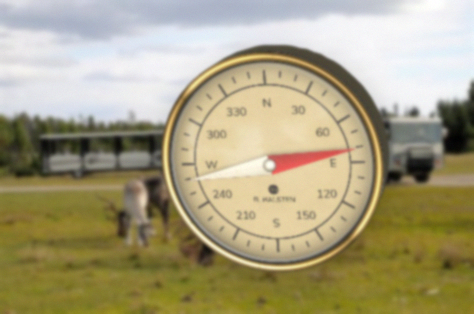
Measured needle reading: 80 °
